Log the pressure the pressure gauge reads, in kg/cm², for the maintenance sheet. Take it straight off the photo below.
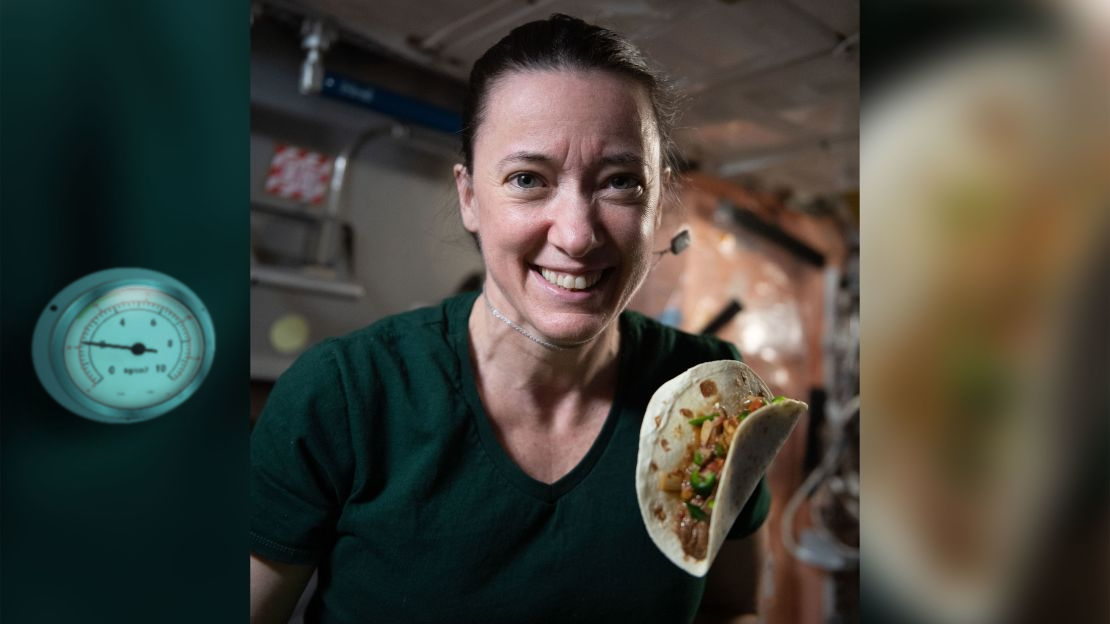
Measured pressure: 2 kg/cm²
